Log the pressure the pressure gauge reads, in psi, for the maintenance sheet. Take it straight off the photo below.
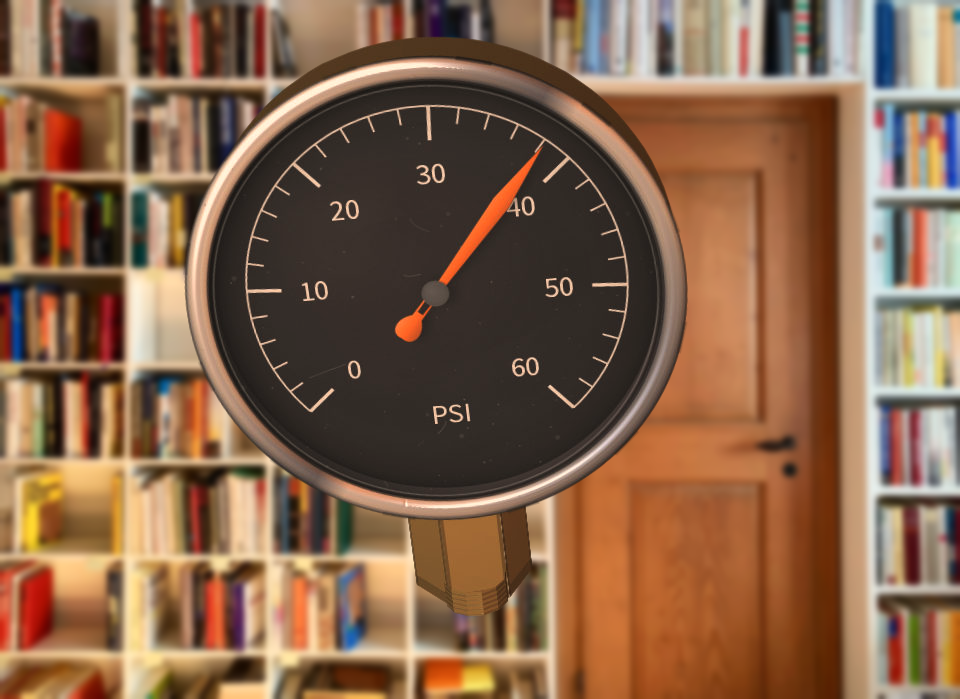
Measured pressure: 38 psi
